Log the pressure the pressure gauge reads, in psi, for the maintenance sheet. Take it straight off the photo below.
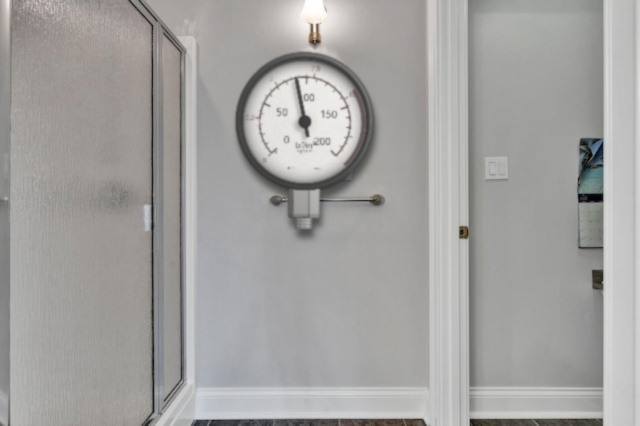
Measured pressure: 90 psi
